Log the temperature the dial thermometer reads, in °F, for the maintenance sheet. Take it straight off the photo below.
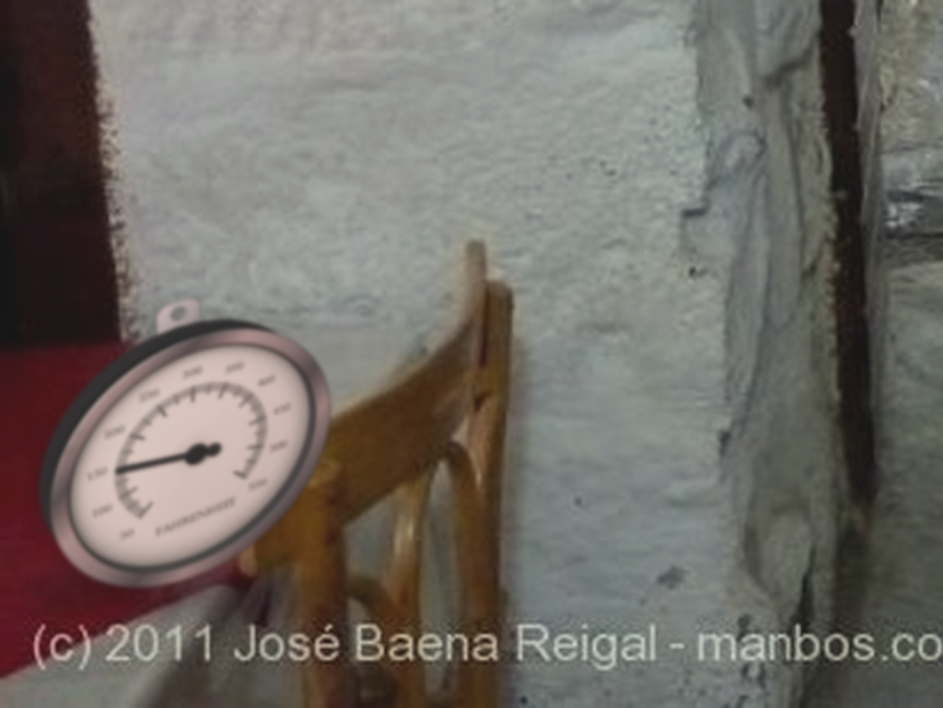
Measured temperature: 150 °F
